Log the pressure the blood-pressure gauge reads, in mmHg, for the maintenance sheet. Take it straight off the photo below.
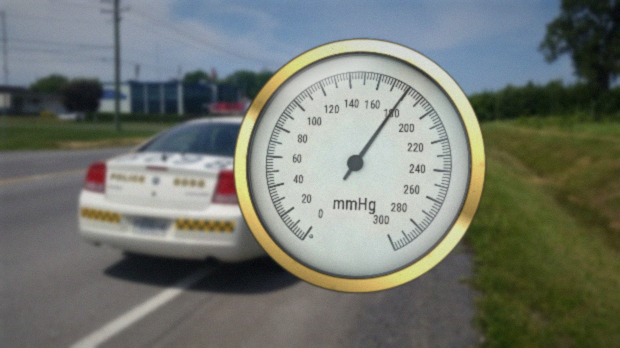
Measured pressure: 180 mmHg
